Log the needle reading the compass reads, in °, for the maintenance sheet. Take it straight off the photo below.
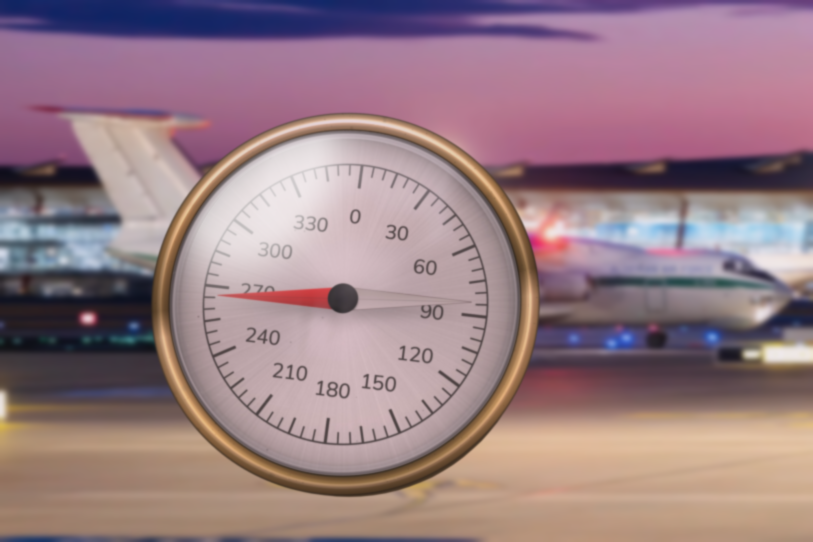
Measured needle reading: 265 °
